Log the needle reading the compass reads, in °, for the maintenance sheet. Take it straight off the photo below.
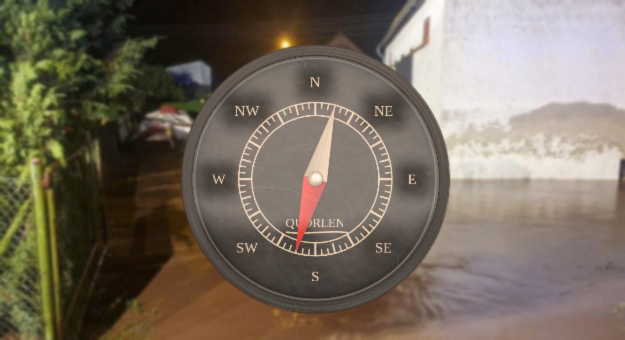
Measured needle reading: 195 °
